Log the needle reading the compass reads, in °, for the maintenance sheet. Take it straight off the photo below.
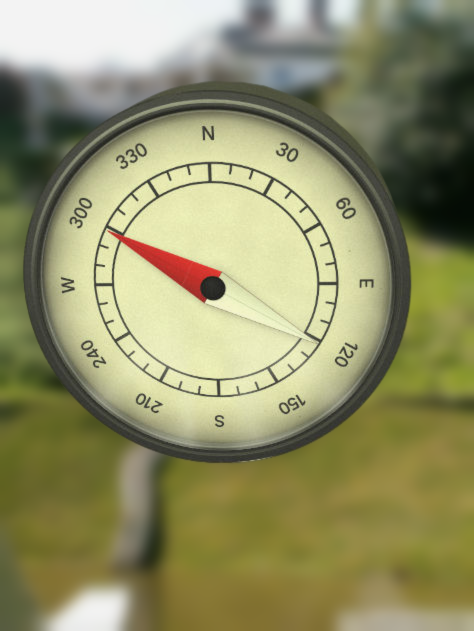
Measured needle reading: 300 °
